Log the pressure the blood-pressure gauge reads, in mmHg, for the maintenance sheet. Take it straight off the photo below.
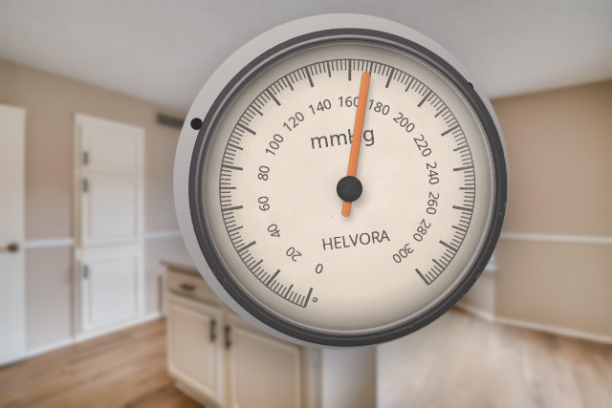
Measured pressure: 168 mmHg
